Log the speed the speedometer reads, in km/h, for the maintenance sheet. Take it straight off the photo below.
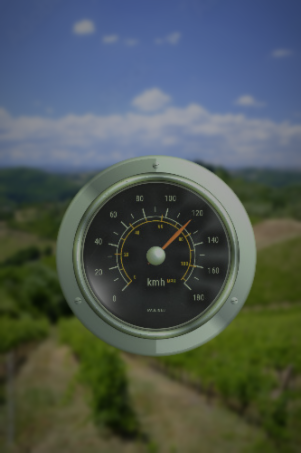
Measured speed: 120 km/h
